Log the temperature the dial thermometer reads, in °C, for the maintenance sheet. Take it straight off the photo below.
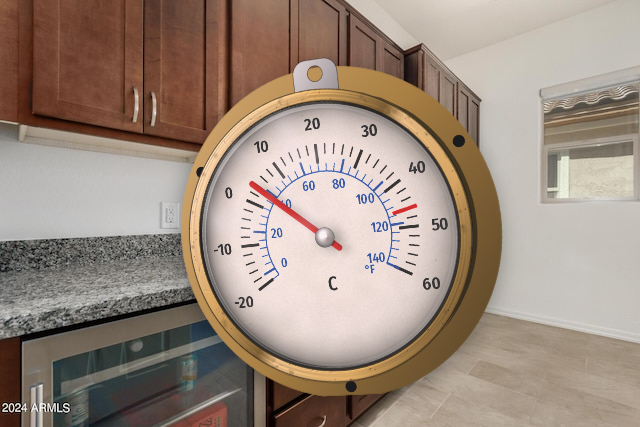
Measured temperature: 4 °C
